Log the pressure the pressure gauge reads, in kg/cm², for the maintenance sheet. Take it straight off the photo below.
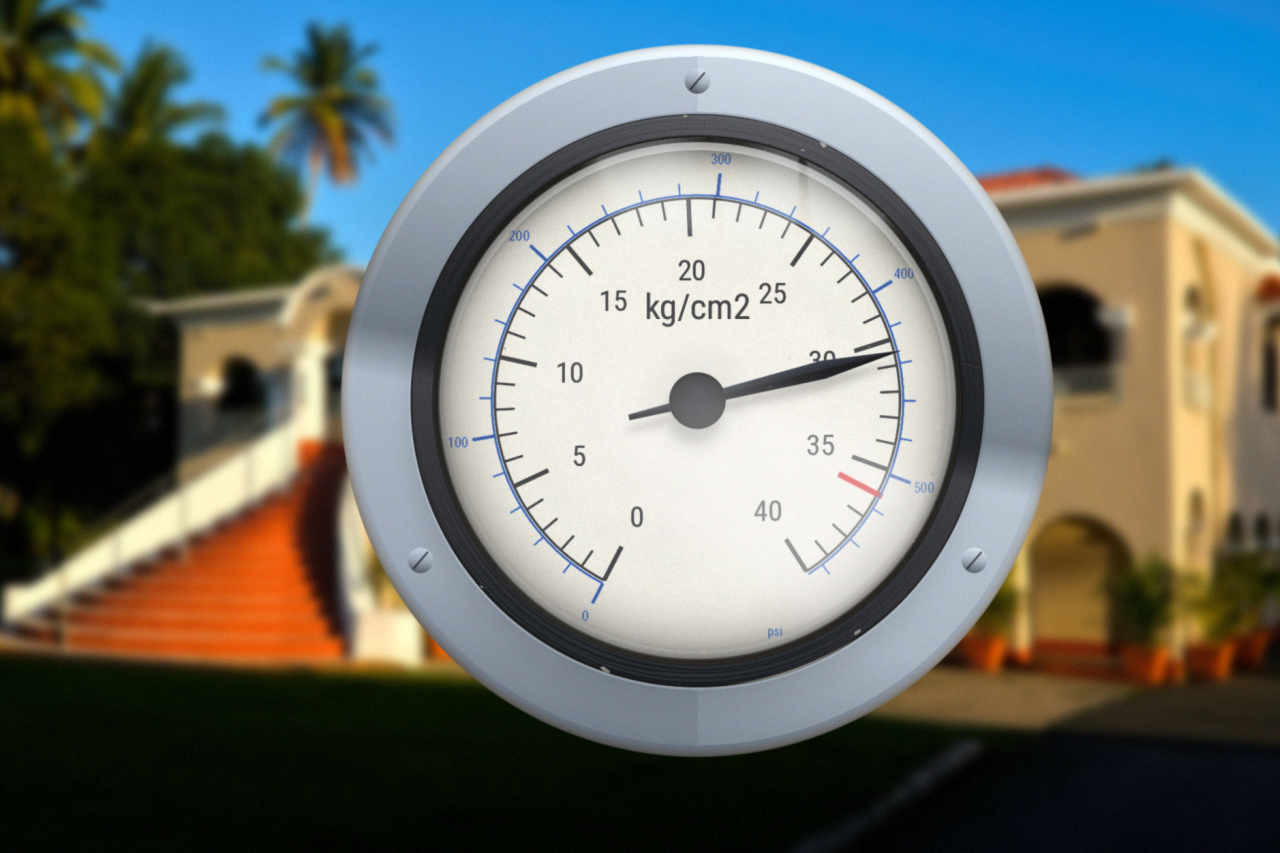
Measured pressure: 30.5 kg/cm²
